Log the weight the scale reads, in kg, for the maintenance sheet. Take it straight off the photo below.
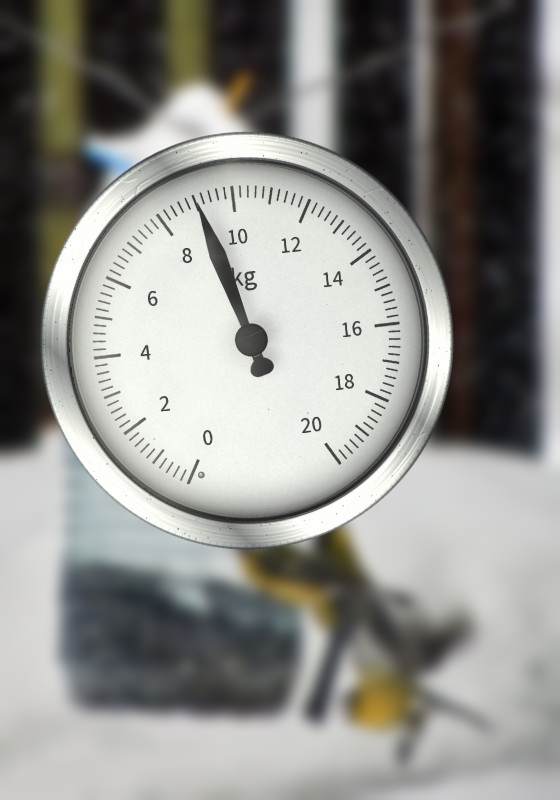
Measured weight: 9 kg
